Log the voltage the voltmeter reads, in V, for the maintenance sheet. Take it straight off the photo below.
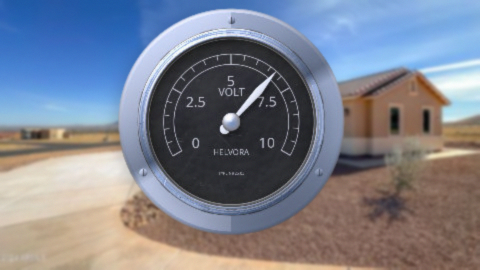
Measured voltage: 6.75 V
